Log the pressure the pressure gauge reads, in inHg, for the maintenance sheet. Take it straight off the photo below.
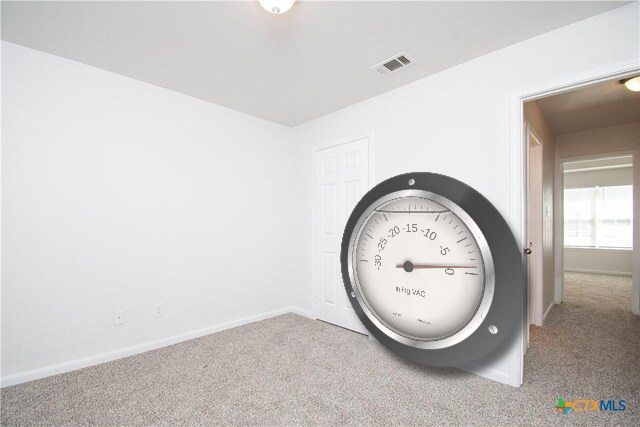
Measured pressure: -1 inHg
